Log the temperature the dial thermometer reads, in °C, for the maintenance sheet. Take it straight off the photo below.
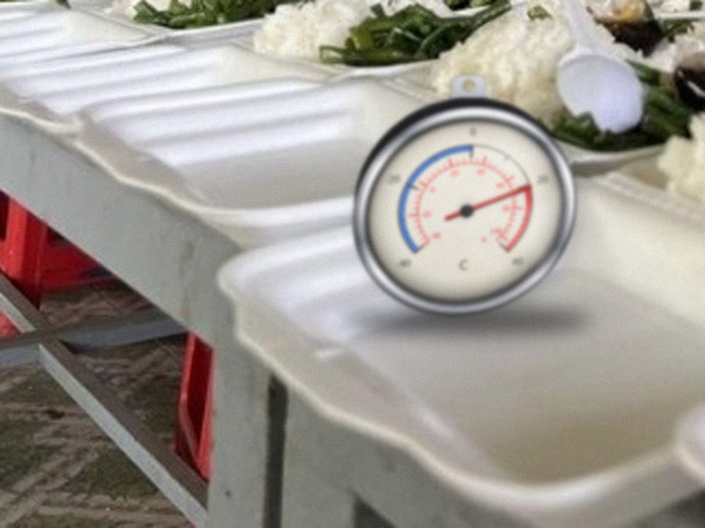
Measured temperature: 20 °C
